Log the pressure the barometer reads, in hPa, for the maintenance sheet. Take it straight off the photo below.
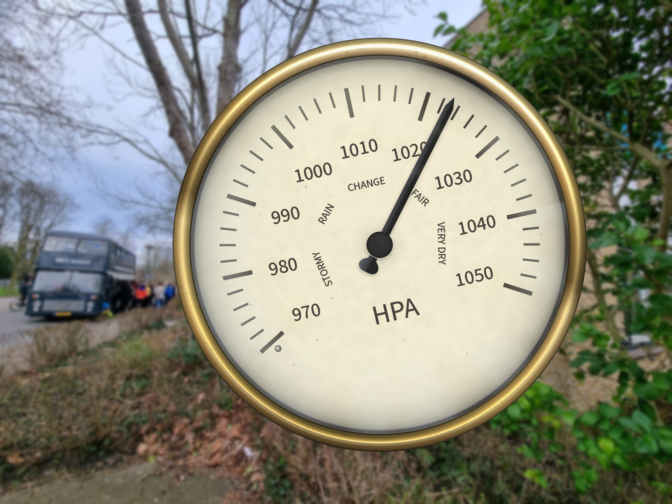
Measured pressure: 1023 hPa
